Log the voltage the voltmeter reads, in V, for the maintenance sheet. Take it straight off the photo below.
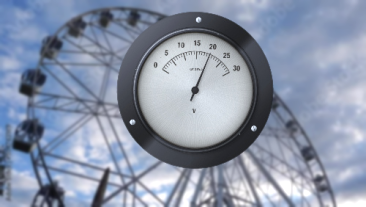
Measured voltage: 20 V
